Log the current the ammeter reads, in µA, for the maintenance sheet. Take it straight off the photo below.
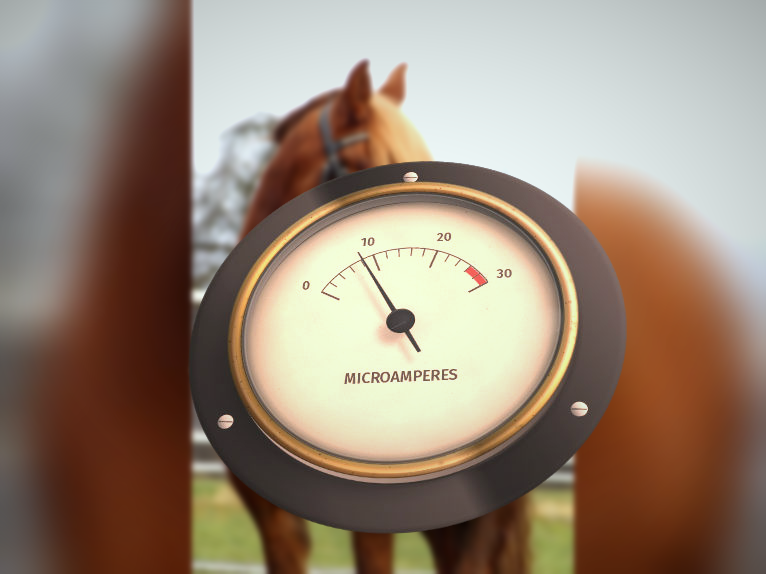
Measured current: 8 µA
